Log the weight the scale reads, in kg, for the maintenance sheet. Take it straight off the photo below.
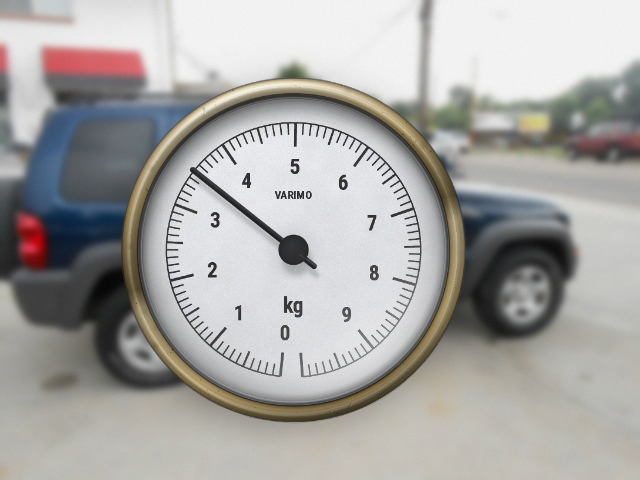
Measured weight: 3.5 kg
